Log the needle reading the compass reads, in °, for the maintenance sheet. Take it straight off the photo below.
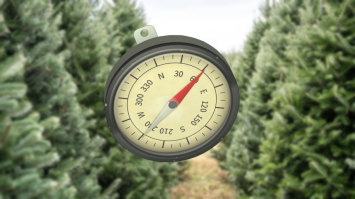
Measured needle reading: 60 °
